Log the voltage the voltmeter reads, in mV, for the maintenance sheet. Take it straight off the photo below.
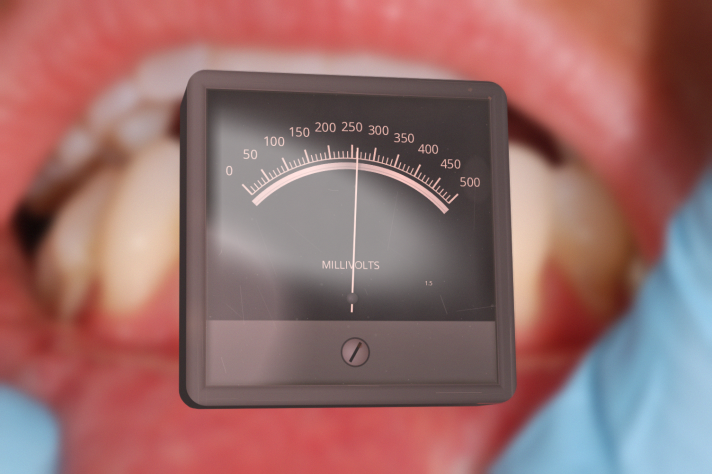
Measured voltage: 260 mV
